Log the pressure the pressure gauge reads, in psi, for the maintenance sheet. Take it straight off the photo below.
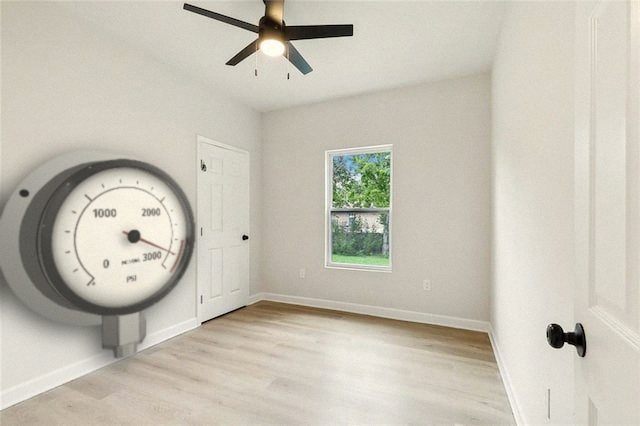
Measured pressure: 2800 psi
